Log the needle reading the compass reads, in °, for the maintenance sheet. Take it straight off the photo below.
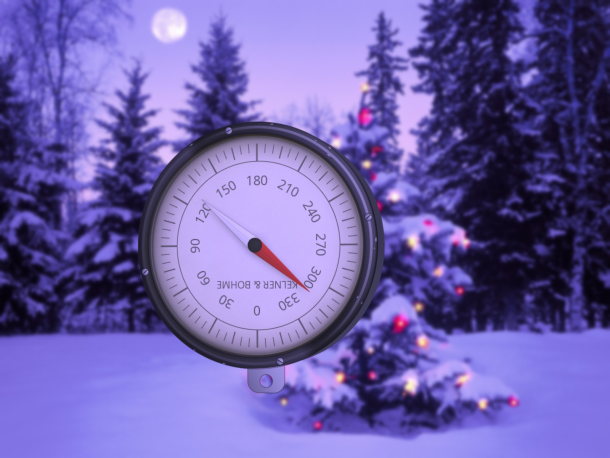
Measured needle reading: 310 °
